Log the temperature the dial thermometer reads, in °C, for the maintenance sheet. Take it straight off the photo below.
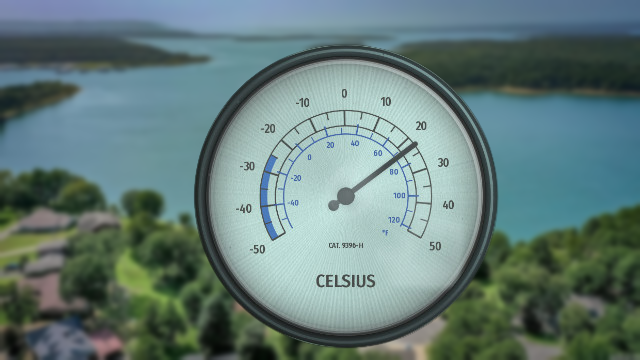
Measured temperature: 22.5 °C
